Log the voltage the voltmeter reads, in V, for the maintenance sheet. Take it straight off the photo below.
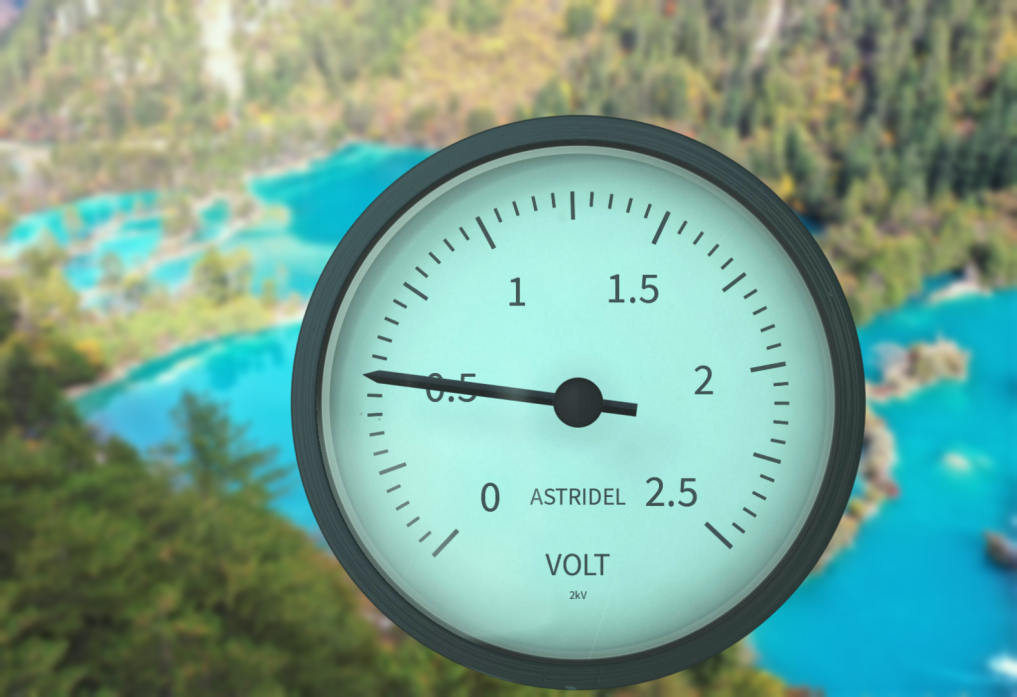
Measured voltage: 0.5 V
